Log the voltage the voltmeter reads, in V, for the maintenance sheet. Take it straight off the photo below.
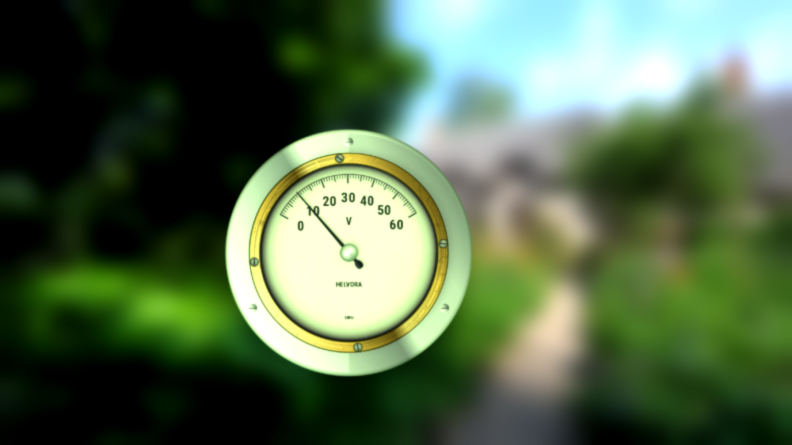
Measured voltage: 10 V
